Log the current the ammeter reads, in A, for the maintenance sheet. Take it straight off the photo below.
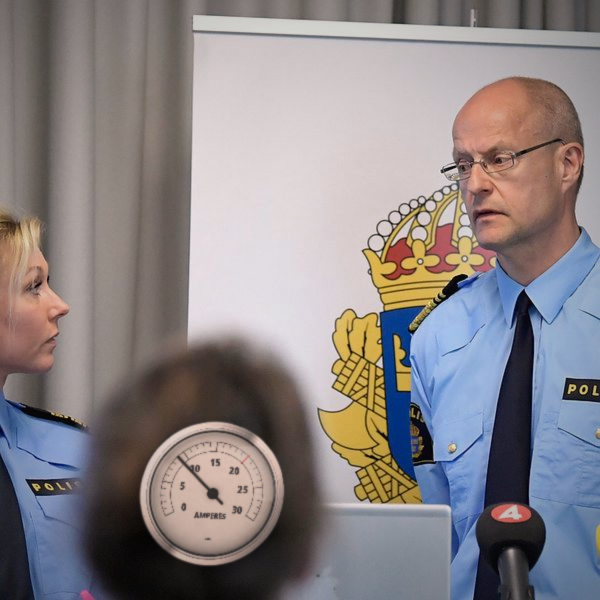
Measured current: 9 A
